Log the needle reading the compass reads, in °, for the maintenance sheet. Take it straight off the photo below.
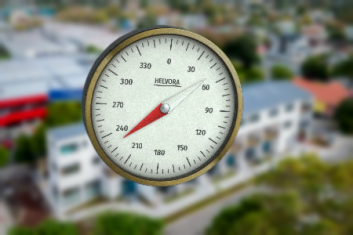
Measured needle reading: 230 °
